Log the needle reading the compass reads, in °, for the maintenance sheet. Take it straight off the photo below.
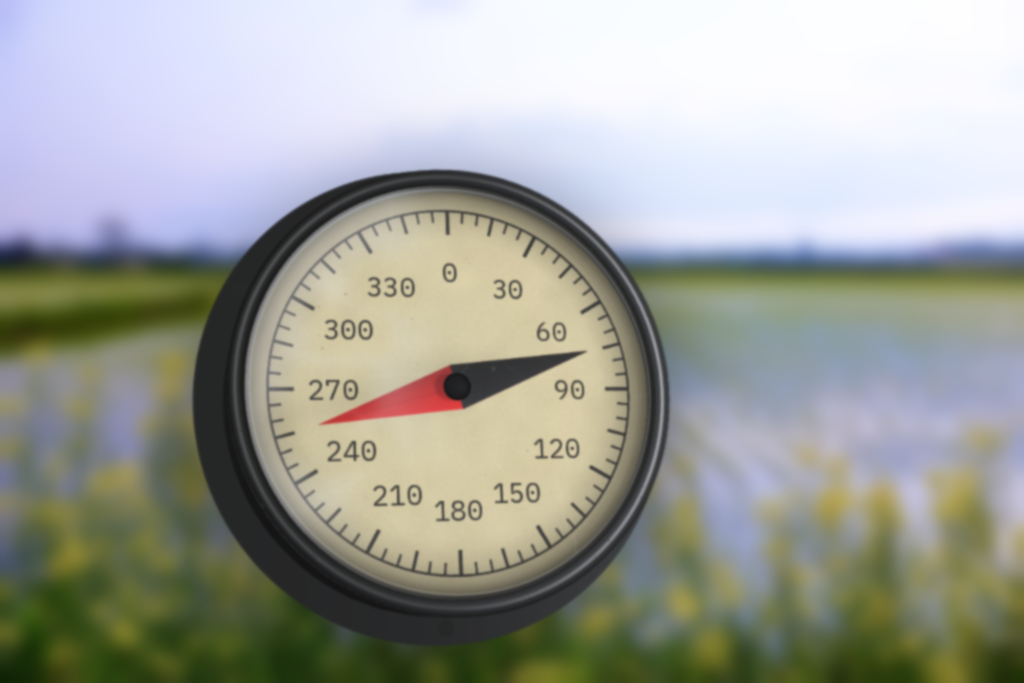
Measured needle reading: 255 °
